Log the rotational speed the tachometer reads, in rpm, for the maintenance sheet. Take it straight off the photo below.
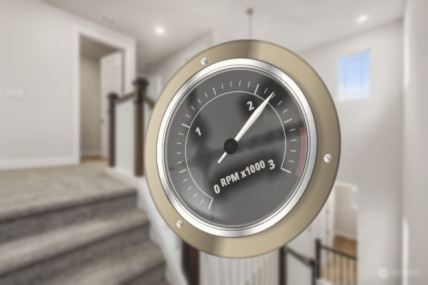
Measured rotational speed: 2200 rpm
